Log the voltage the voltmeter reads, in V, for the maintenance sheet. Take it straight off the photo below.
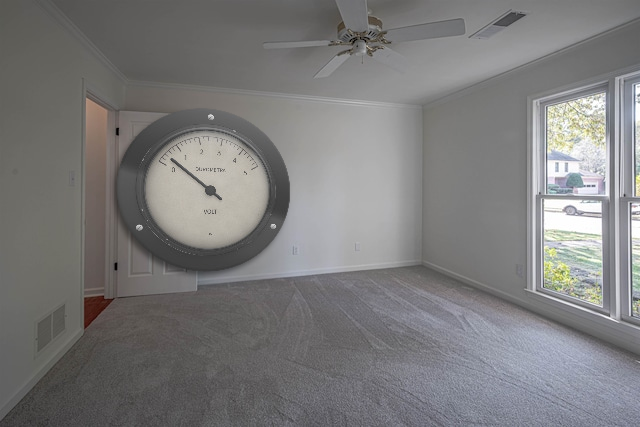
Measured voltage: 0.4 V
